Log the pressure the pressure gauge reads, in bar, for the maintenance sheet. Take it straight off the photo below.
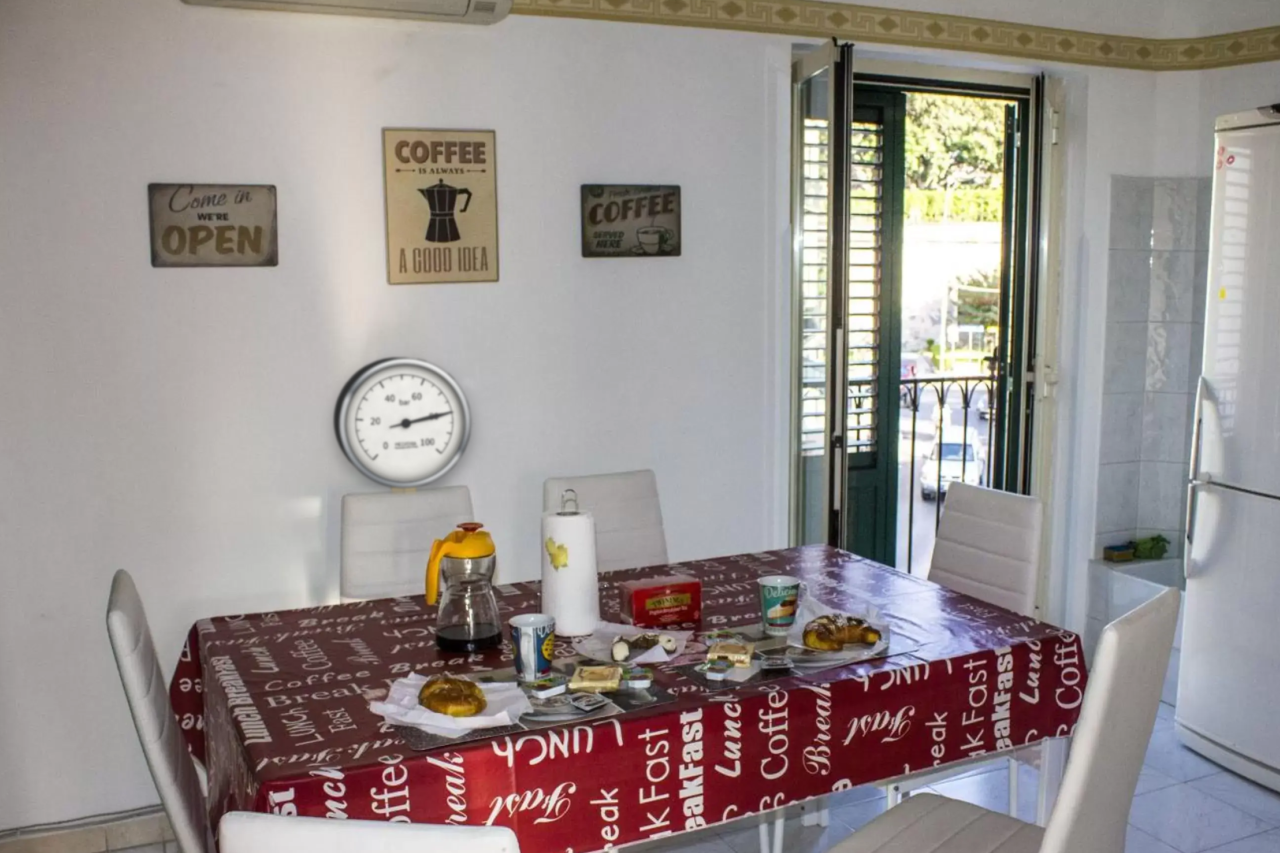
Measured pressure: 80 bar
